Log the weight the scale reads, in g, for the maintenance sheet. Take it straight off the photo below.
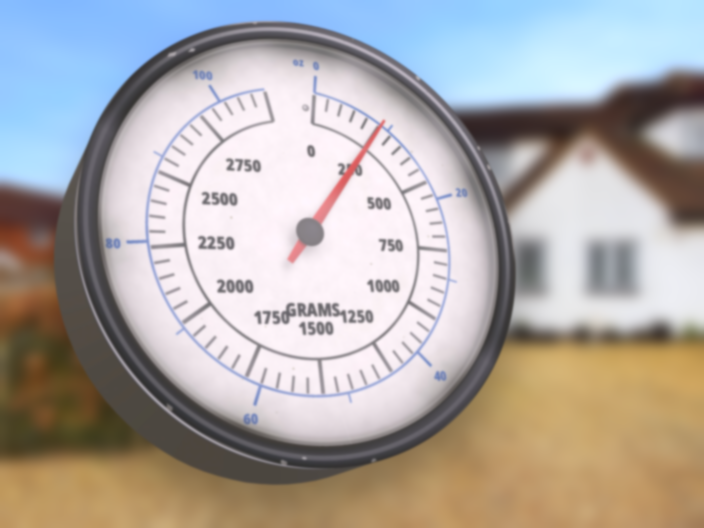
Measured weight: 250 g
